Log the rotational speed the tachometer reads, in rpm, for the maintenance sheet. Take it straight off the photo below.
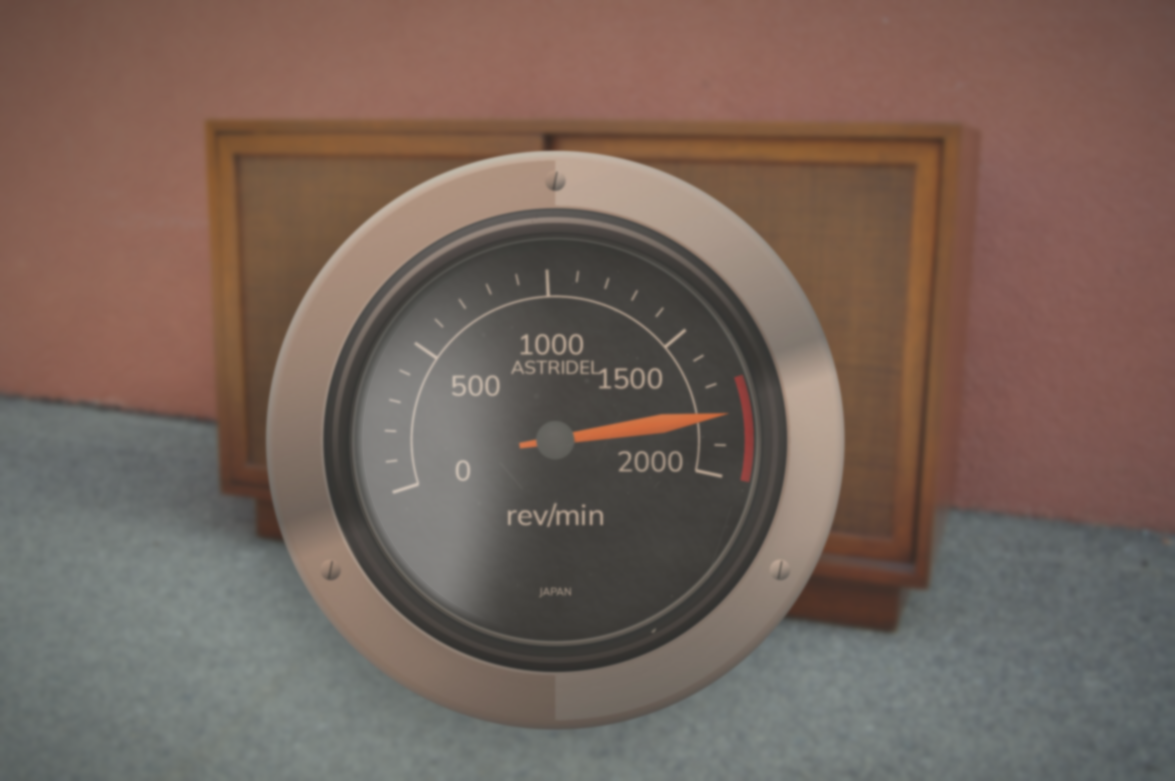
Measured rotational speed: 1800 rpm
